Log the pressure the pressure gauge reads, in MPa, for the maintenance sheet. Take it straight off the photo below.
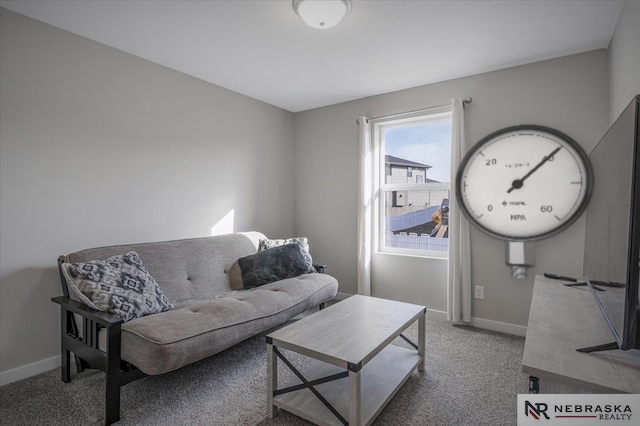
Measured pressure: 40 MPa
